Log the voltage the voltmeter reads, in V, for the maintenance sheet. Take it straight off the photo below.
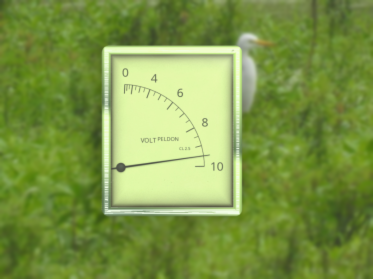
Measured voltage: 9.5 V
